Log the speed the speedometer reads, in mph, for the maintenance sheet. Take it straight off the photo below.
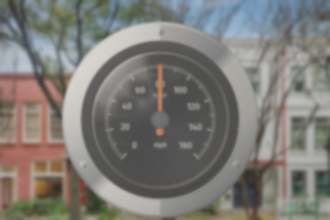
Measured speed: 80 mph
